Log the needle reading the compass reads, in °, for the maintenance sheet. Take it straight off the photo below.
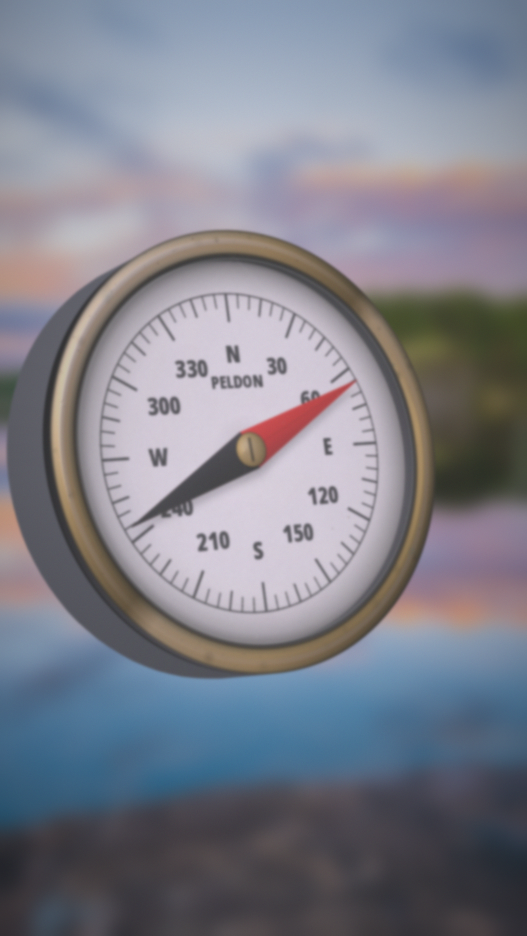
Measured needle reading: 65 °
